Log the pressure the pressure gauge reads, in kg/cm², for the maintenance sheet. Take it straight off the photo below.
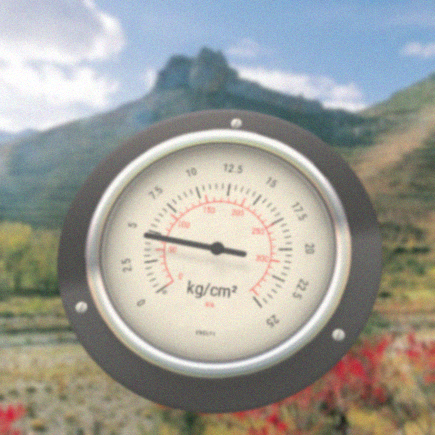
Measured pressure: 4.5 kg/cm²
